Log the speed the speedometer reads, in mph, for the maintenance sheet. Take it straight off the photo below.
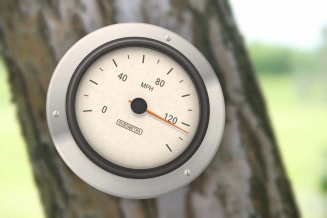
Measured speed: 125 mph
